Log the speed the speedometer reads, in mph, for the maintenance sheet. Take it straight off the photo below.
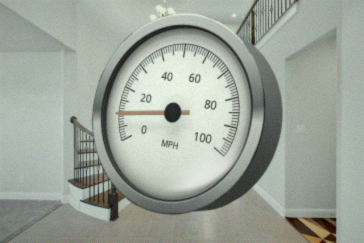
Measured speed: 10 mph
